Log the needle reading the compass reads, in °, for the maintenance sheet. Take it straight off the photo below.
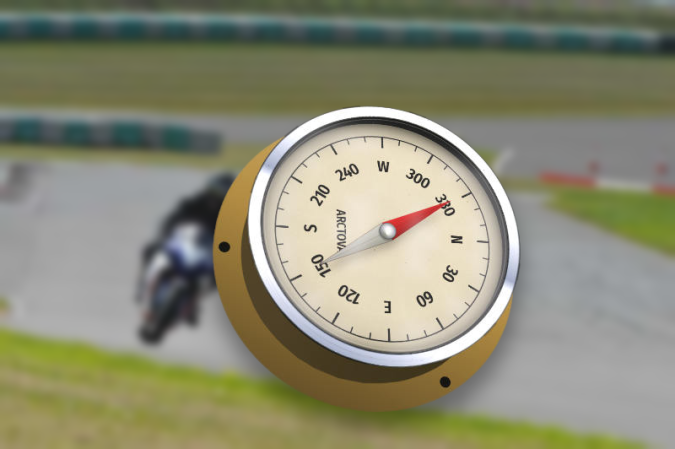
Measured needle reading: 330 °
